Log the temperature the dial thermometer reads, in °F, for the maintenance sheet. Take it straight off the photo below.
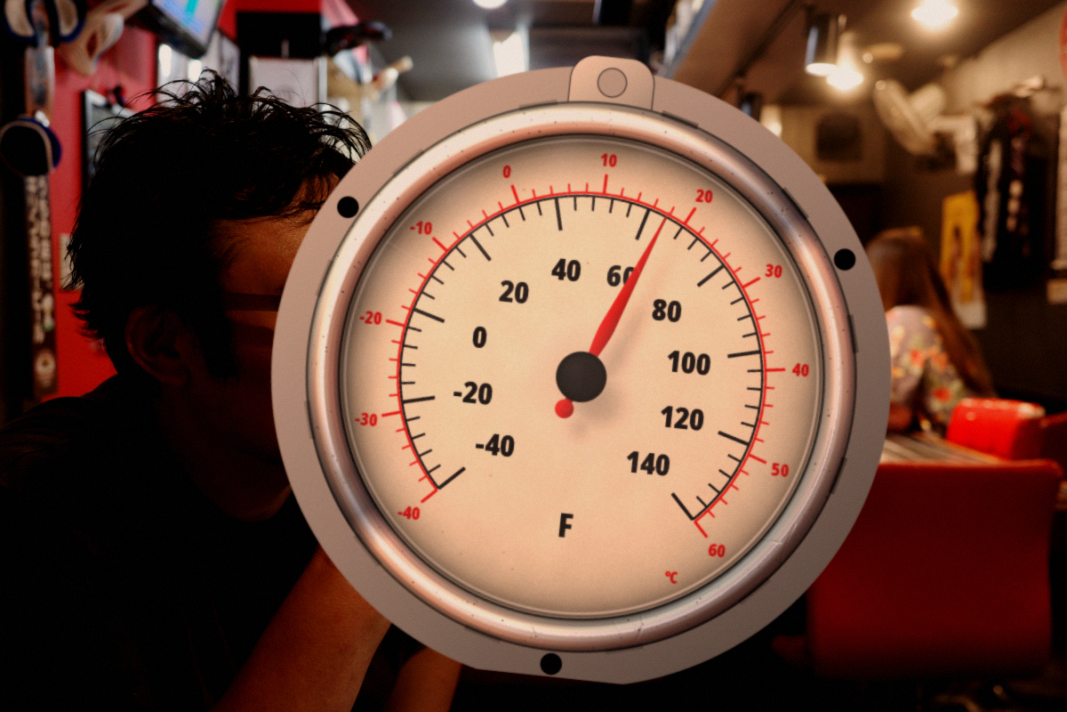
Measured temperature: 64 °F
